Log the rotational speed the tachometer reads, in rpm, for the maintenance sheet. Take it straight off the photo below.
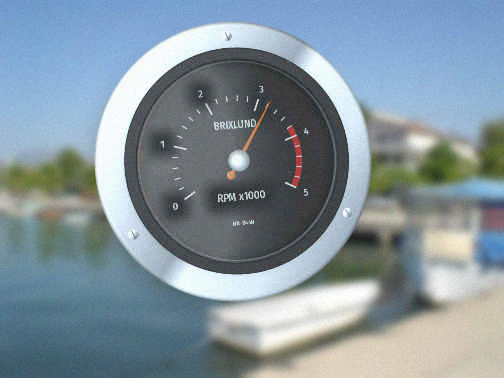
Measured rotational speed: 3200 rpm
